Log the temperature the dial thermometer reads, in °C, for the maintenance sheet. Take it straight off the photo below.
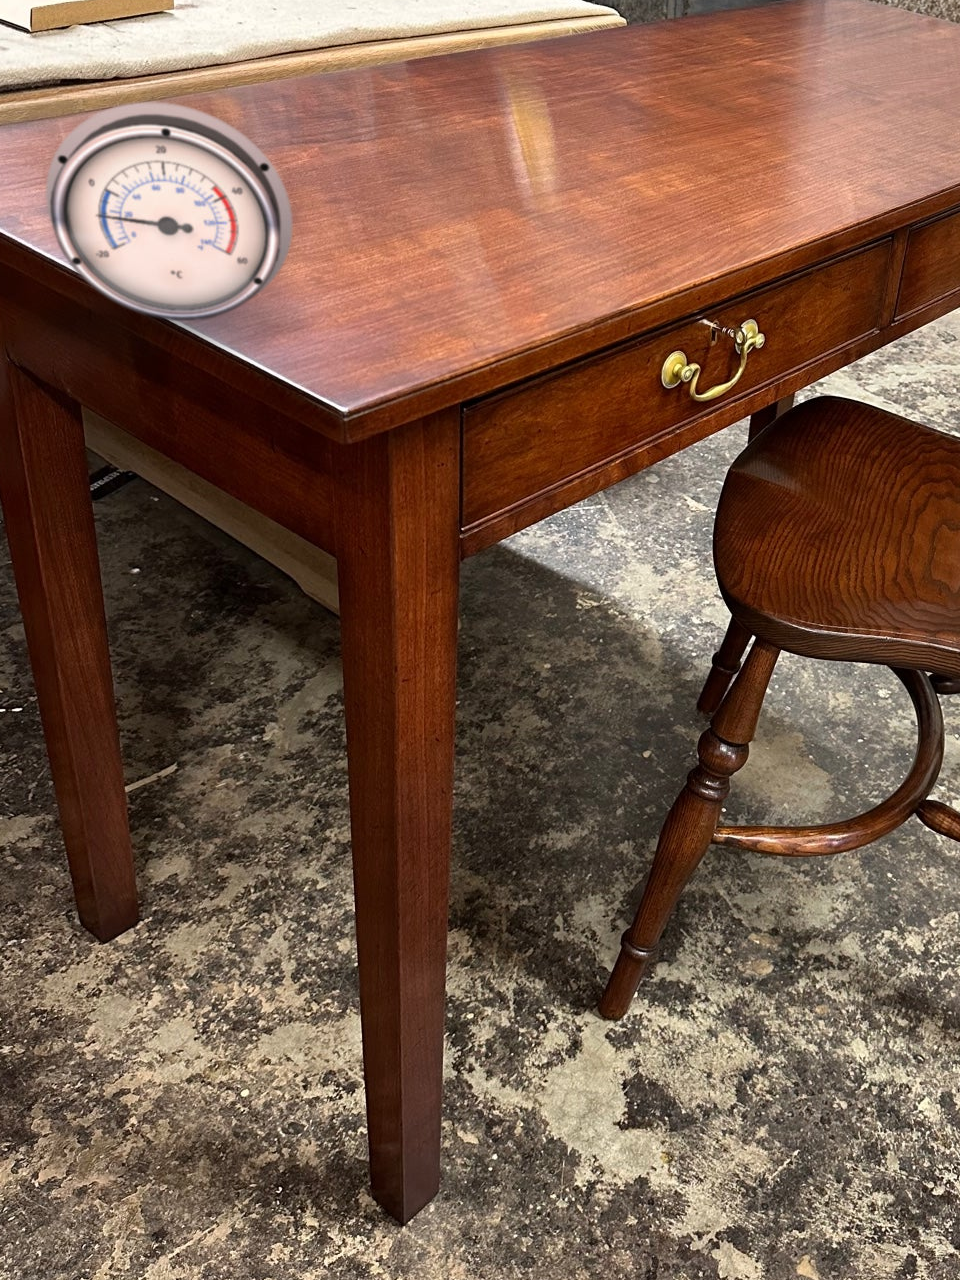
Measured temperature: -8 °C
